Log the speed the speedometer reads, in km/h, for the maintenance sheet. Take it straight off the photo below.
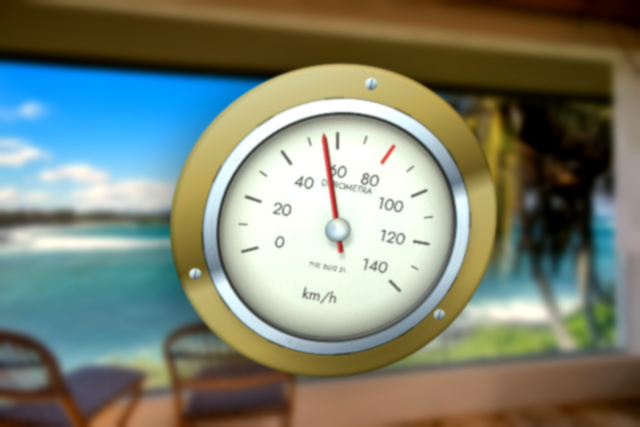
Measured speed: 55 km/h
